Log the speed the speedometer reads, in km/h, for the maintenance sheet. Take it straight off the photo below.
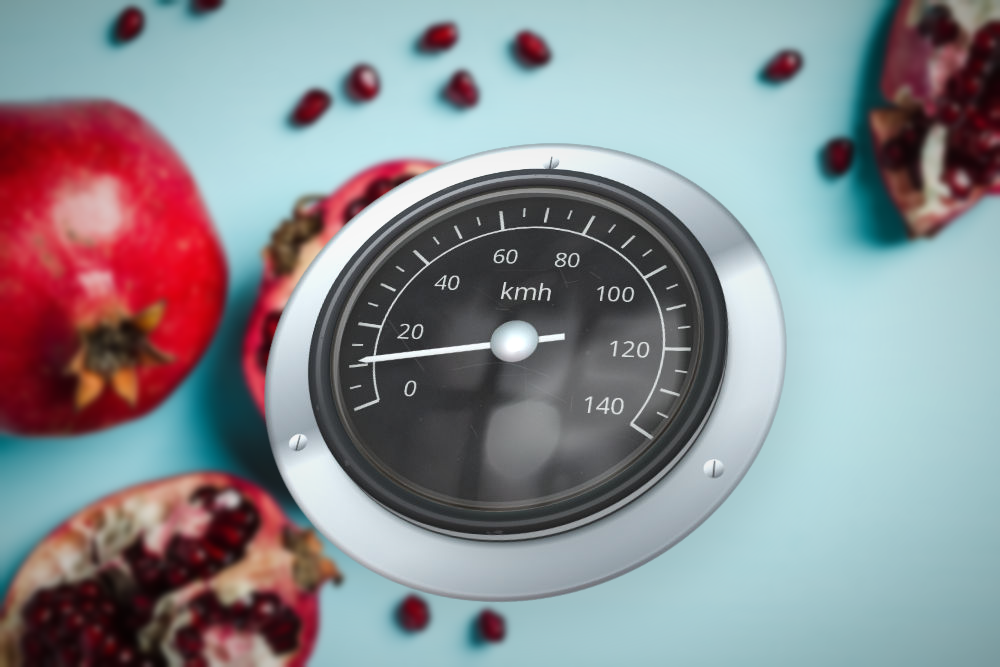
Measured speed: 10 km/h
